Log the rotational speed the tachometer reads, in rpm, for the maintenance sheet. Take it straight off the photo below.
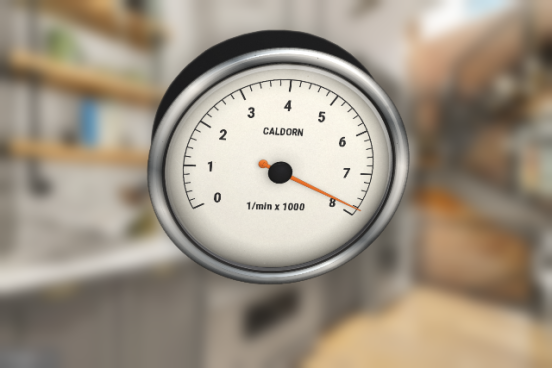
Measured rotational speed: 7800 rpm
